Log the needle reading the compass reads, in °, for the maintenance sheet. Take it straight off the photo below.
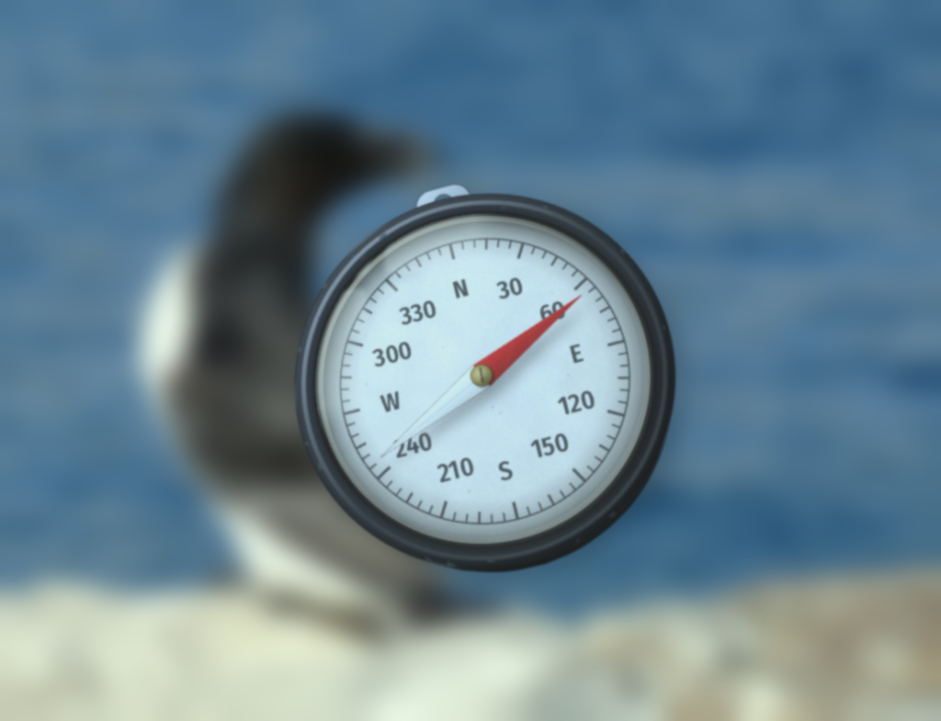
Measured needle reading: 65 °
